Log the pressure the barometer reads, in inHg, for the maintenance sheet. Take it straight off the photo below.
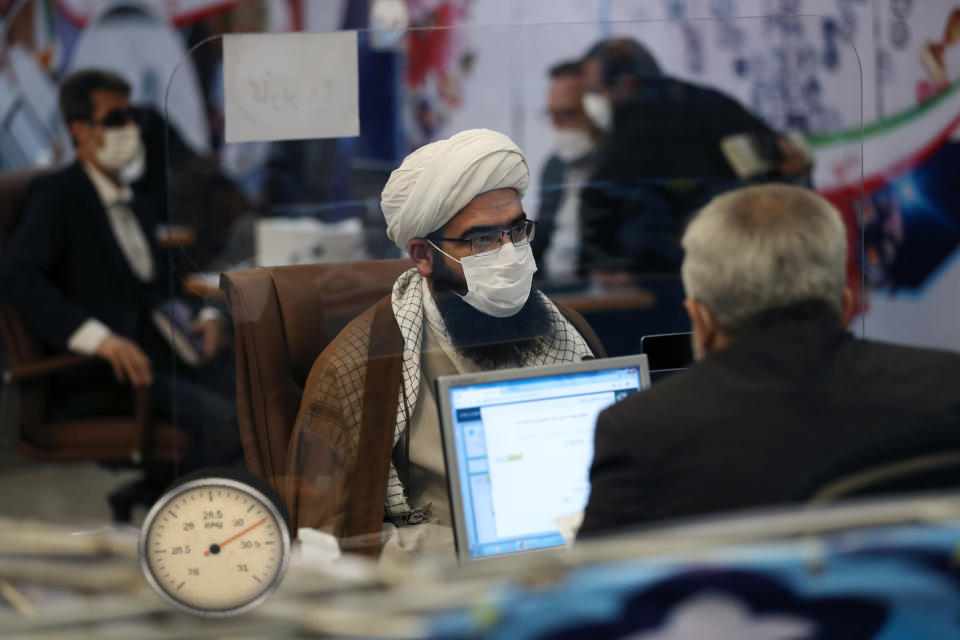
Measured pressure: 30.2 inHg
